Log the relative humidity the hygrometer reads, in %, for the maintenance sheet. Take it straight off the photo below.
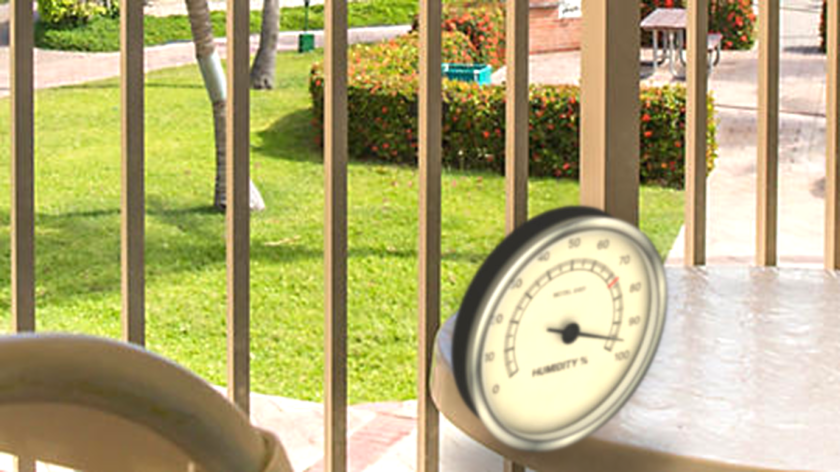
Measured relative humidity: 95 %
